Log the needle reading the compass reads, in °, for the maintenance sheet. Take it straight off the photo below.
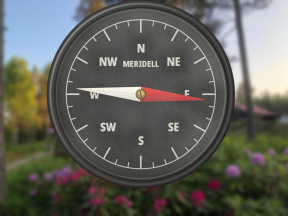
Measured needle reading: 95 °
